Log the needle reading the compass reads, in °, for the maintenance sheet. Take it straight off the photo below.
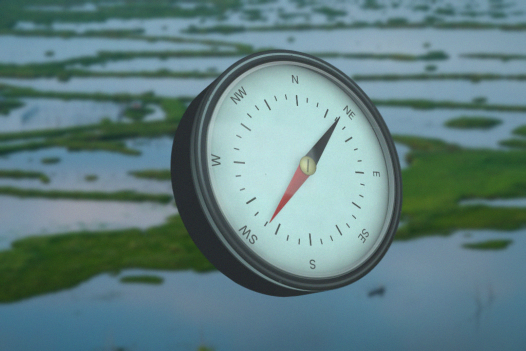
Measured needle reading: 220 °
